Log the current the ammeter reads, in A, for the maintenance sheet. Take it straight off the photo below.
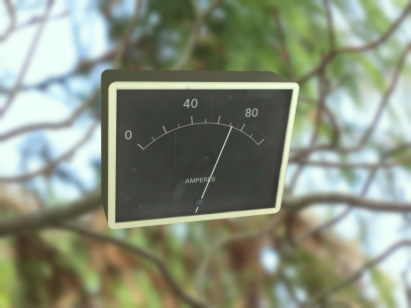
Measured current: 70 A
